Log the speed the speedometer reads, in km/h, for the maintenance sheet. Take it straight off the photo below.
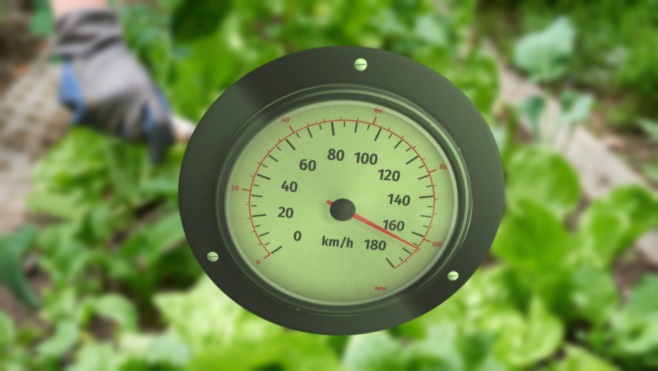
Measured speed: 165 km/h
